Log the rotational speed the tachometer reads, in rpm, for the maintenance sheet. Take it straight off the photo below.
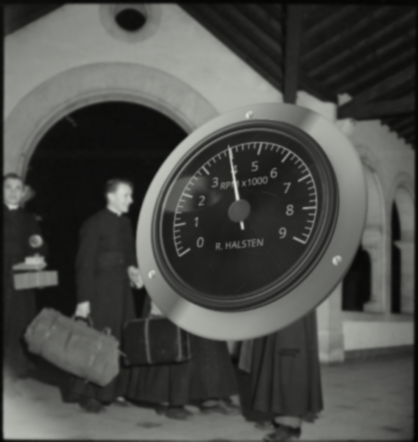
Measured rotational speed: 4000 rpm
